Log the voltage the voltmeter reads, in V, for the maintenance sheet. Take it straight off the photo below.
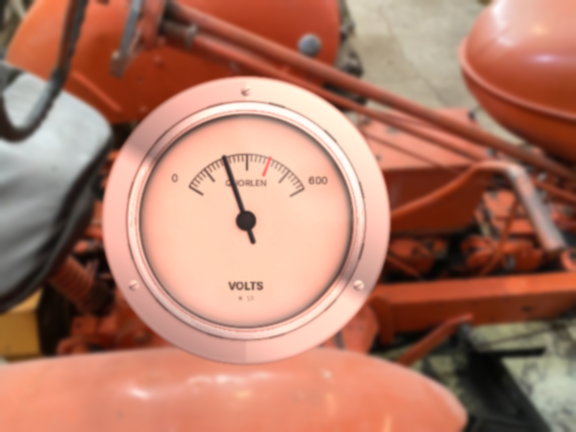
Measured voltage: 200 V
